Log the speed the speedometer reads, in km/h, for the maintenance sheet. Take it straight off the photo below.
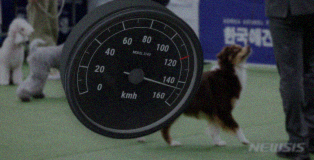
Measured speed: 145 km/h
